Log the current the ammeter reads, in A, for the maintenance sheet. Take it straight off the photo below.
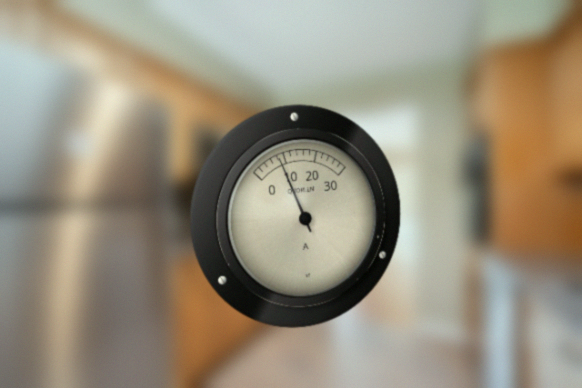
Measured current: 8 A
